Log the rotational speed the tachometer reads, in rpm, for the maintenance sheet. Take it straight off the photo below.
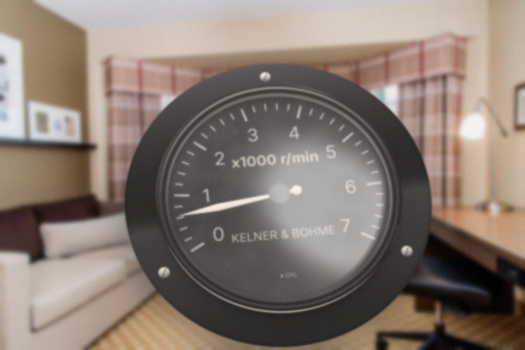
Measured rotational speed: 600 rpm
